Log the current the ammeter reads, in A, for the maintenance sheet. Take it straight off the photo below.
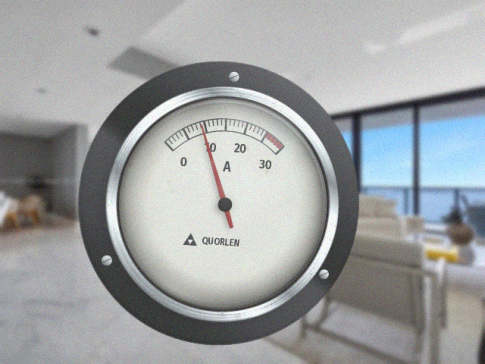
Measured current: 9 A
